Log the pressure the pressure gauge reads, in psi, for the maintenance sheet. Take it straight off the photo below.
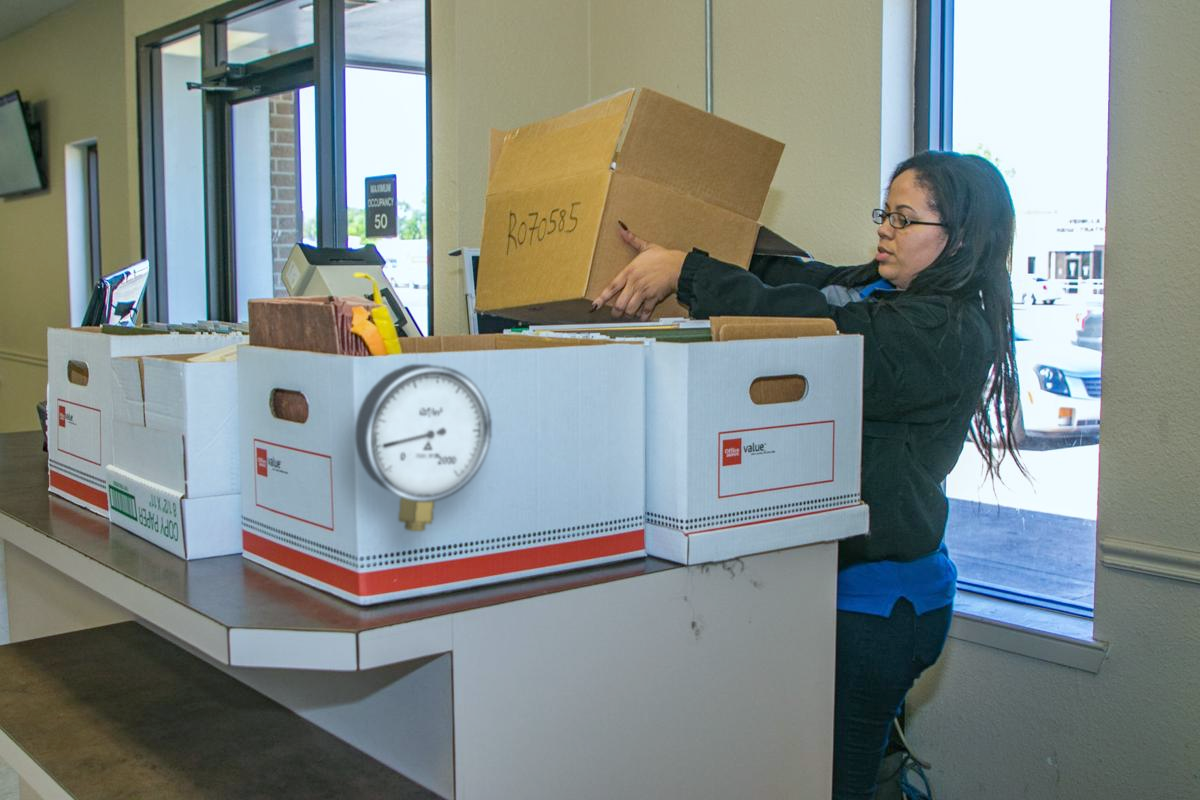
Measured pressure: 200 psi
